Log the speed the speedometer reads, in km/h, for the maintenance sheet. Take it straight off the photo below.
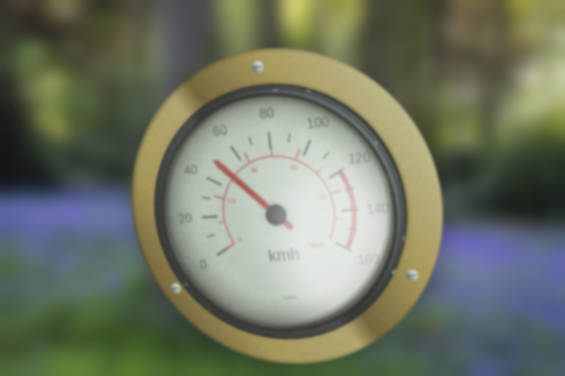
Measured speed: 50 km/h
